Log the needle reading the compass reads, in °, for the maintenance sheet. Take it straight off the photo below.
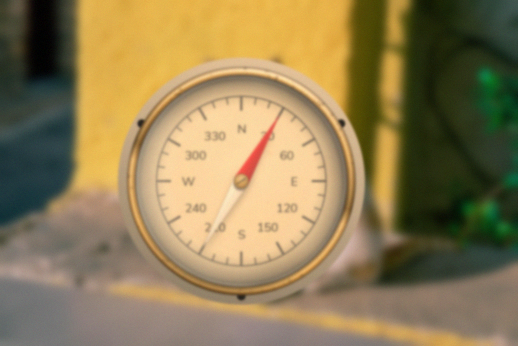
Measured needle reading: 30 °
